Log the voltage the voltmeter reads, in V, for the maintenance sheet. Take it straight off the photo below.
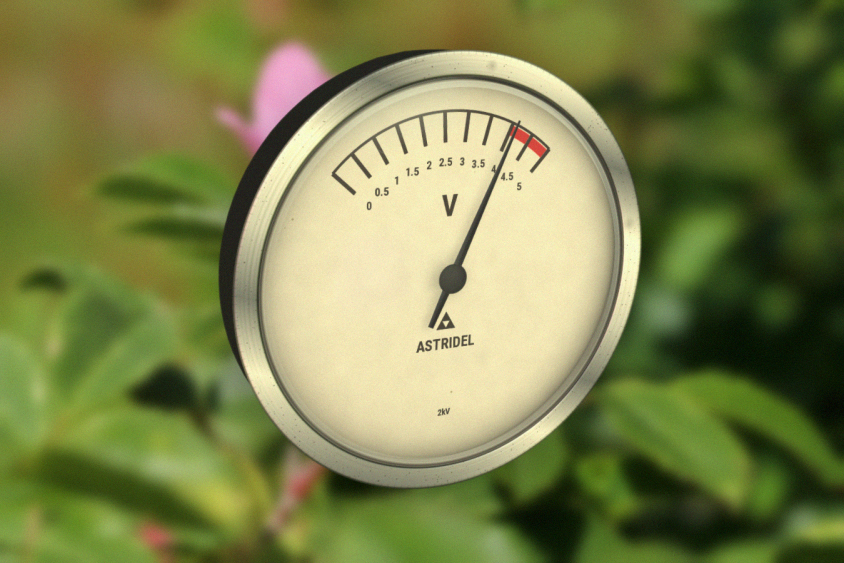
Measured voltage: 4 V
